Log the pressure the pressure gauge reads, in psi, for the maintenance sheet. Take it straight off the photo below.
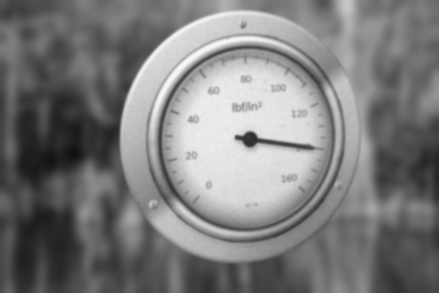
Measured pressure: 140 psi
